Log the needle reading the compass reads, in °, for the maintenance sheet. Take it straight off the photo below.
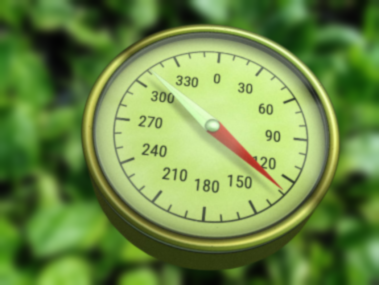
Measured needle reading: 130 °
